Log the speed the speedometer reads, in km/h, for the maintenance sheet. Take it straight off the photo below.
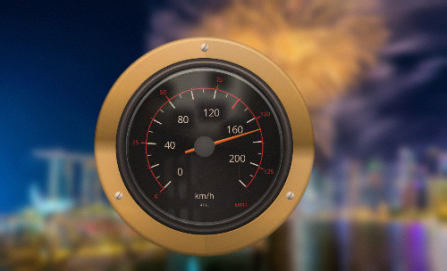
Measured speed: 170 km/h
